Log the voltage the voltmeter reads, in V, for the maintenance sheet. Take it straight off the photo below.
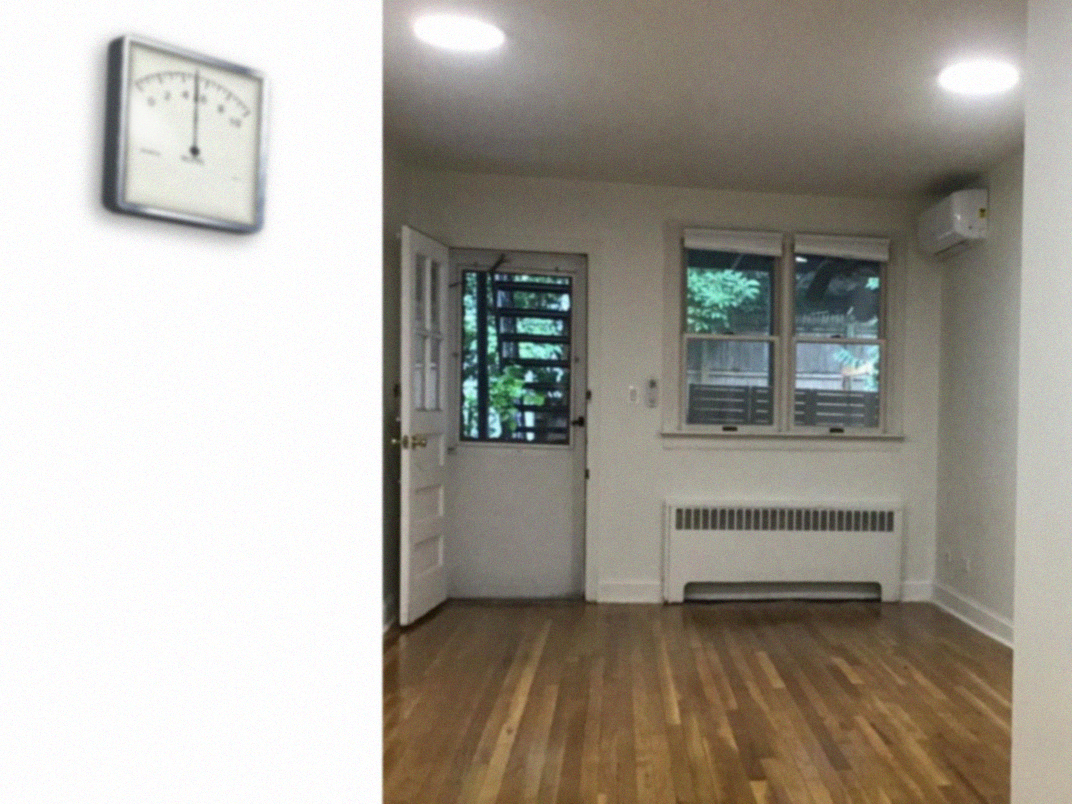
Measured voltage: 5 V
